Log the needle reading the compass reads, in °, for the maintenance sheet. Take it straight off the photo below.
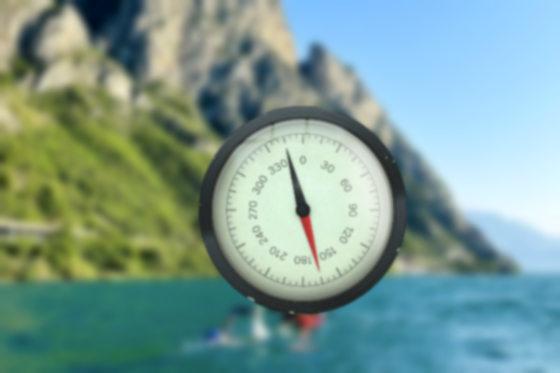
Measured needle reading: 165 °
